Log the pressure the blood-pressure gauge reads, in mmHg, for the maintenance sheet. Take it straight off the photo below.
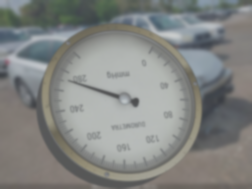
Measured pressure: 270 mmHg
